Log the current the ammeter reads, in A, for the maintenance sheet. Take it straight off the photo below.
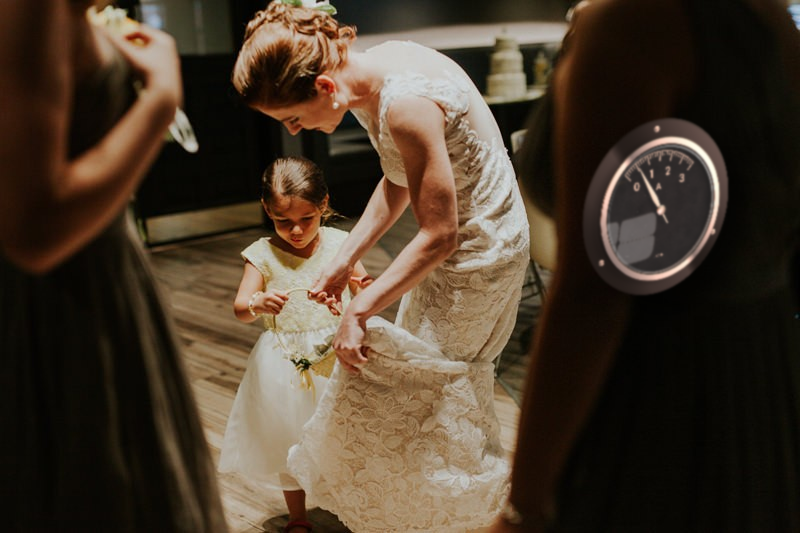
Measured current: 0.5 A
